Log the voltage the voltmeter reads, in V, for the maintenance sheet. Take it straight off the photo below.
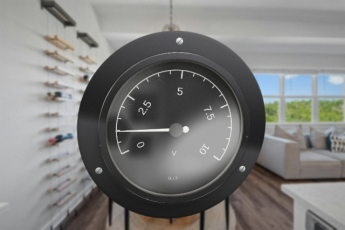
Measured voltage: 1 V
